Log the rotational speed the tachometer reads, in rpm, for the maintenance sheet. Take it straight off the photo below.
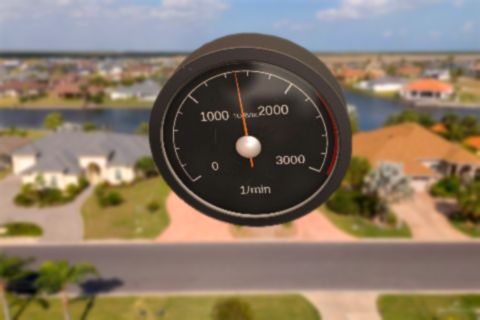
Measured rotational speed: 1500 rpm
